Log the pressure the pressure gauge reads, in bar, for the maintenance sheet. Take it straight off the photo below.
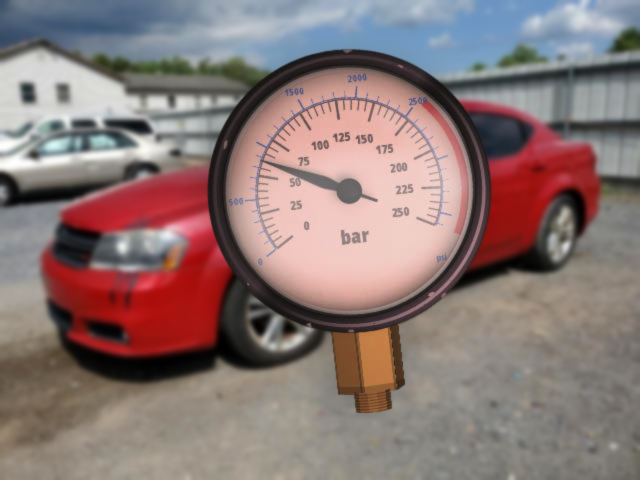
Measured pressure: 60 bar
